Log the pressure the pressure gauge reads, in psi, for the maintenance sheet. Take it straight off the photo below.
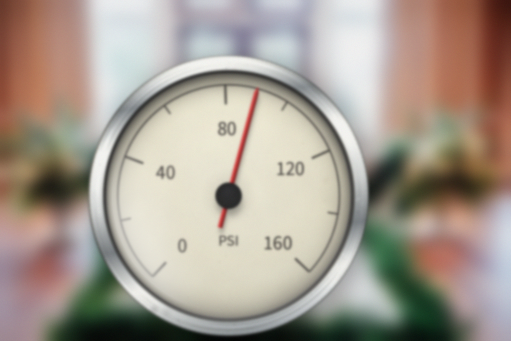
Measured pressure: 90 psi
